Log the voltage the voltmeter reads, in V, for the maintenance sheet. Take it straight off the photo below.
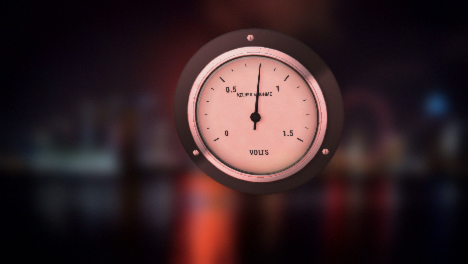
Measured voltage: 0.8 V
